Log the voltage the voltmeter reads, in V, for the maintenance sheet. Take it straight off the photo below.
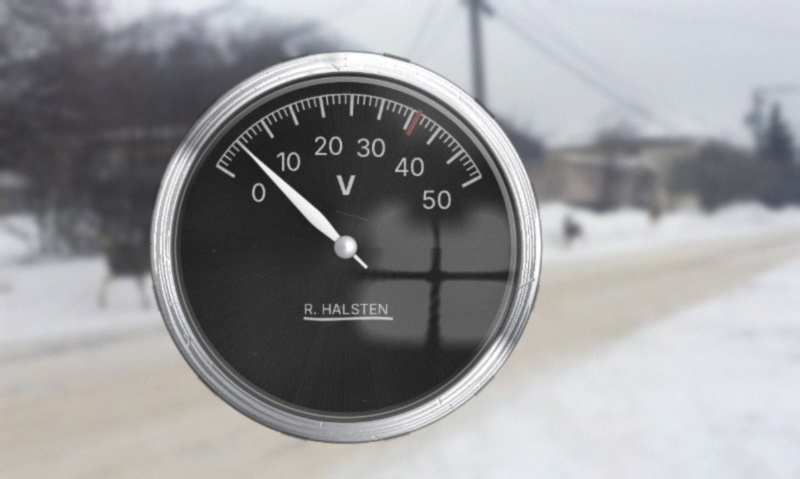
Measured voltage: 5 V
